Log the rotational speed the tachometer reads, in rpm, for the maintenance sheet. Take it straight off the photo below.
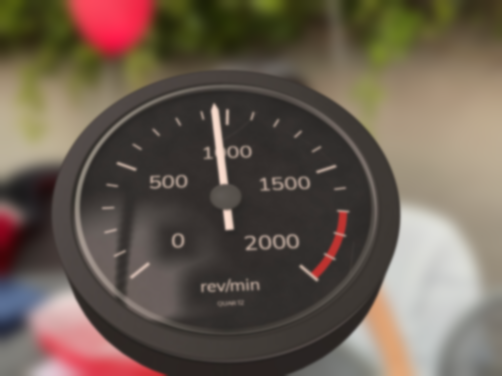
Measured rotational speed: 950 rpm
